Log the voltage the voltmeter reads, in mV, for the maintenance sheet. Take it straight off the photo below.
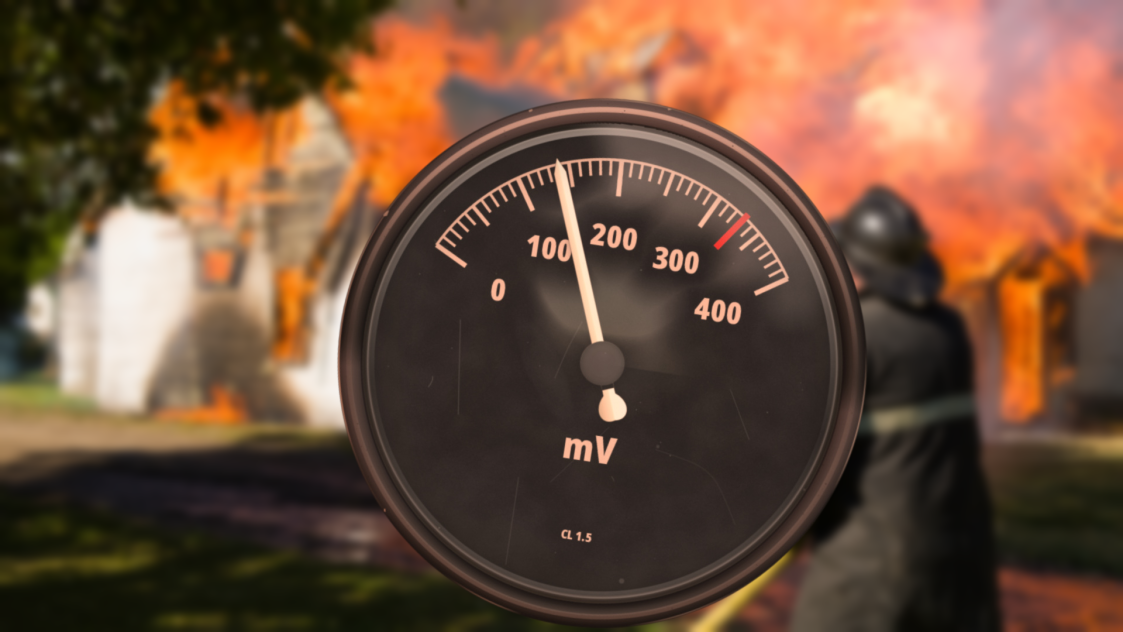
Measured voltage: 140 mV
